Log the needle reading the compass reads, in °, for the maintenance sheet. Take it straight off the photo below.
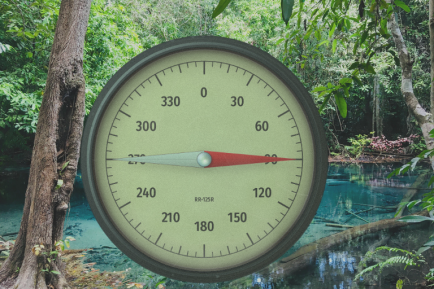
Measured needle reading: 90 °
